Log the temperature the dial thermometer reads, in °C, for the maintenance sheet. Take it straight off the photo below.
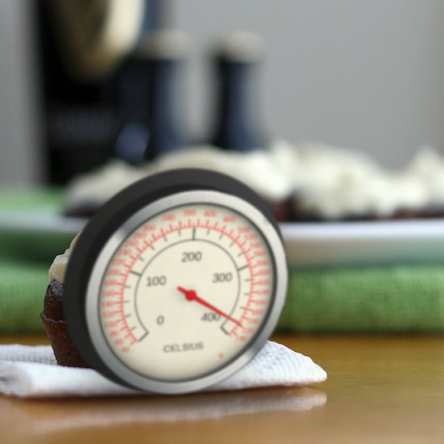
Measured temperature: 380 °C
